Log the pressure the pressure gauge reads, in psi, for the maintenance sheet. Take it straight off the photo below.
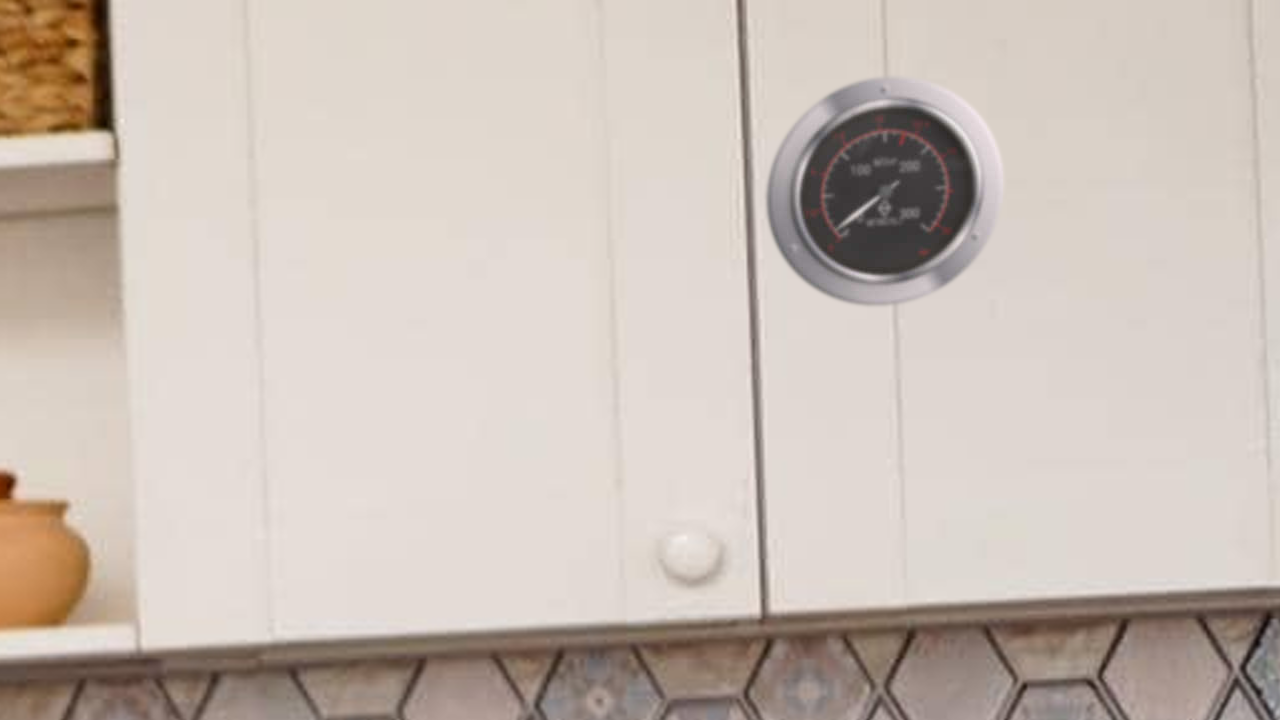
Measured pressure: 10 psi
